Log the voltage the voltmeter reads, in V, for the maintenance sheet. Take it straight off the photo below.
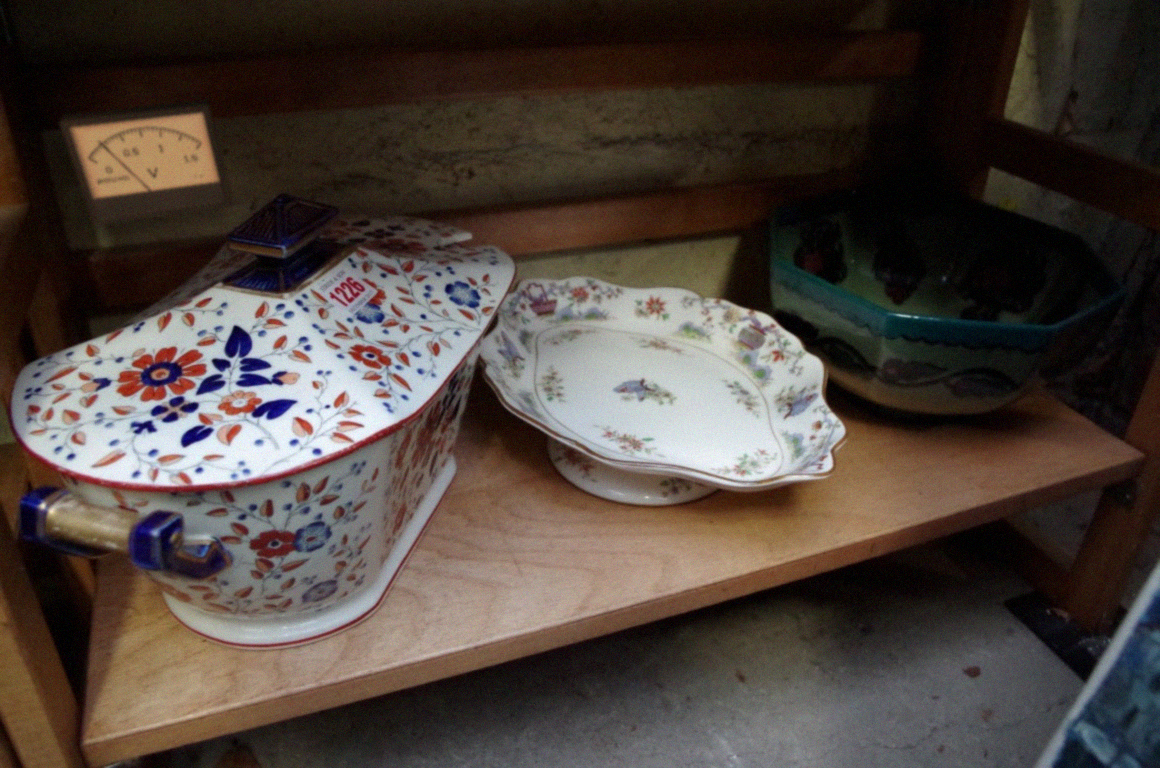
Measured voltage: 0.25 V
